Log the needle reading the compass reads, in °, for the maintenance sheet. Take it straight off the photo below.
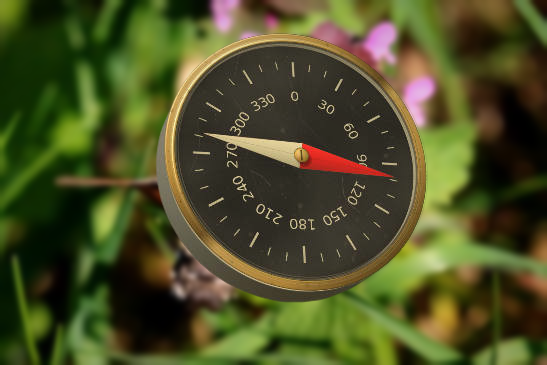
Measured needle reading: 100 °
